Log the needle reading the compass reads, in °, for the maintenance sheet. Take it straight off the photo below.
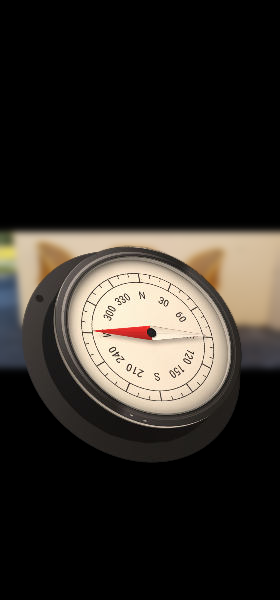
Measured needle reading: 270 °
